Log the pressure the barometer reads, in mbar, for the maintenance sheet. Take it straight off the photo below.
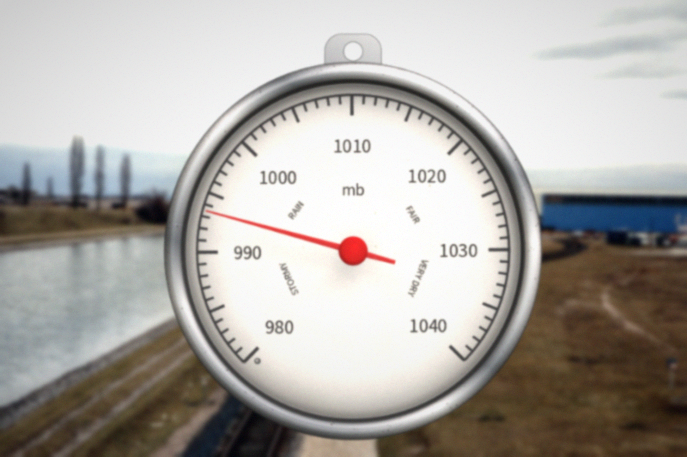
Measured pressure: 993.5 mbar
